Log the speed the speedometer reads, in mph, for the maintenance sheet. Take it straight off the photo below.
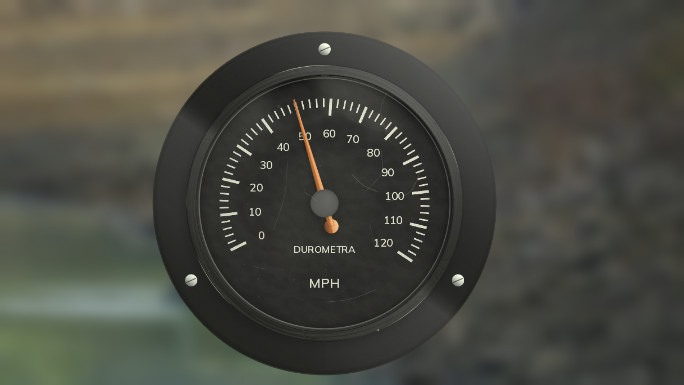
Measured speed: 50 mph
